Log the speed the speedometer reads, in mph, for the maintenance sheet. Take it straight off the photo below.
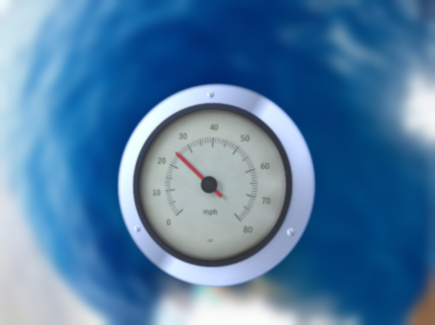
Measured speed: 25 mph
